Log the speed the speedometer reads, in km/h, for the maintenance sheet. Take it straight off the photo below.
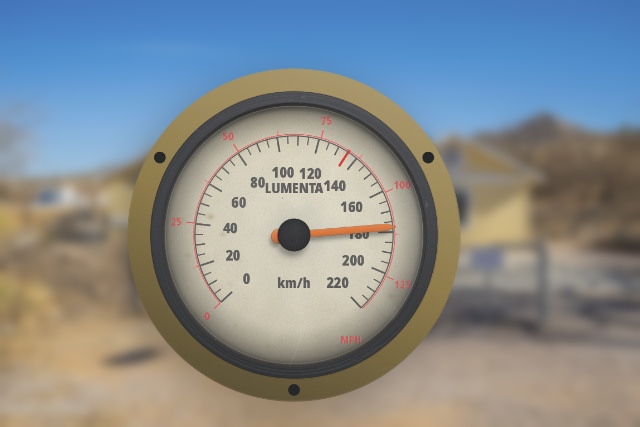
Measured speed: 177.5 km/h
